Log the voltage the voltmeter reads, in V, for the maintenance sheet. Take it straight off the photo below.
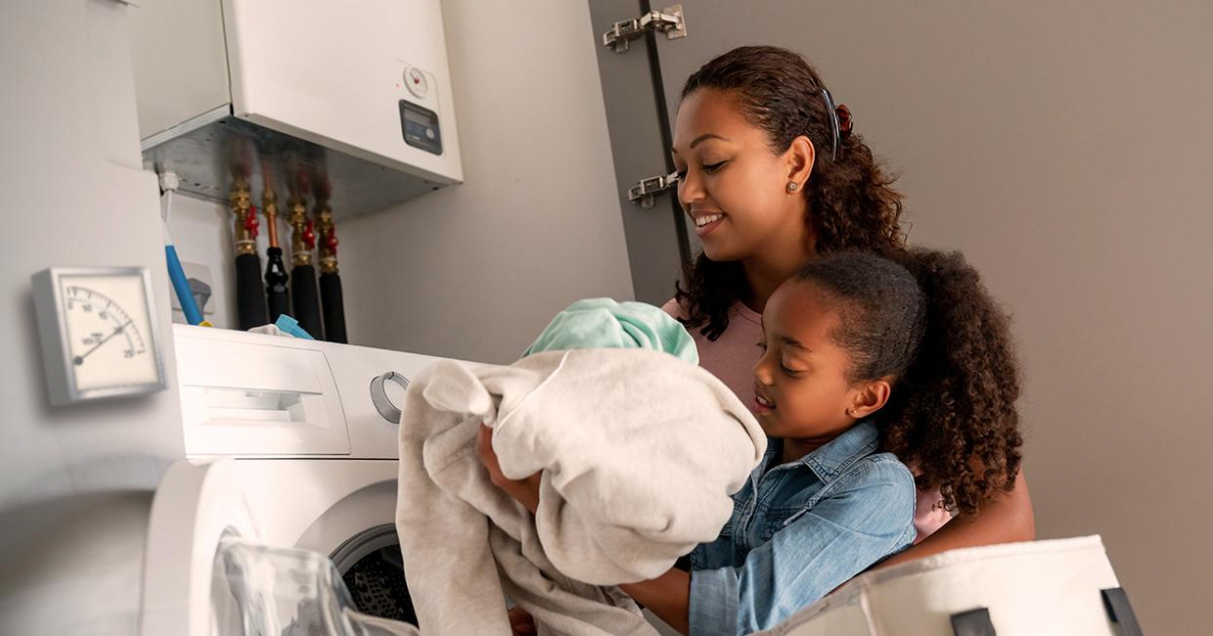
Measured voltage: 20 V
